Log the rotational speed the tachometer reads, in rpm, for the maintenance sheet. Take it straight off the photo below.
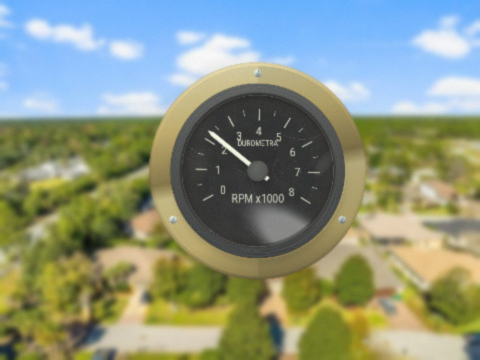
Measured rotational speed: 2250 rpm
